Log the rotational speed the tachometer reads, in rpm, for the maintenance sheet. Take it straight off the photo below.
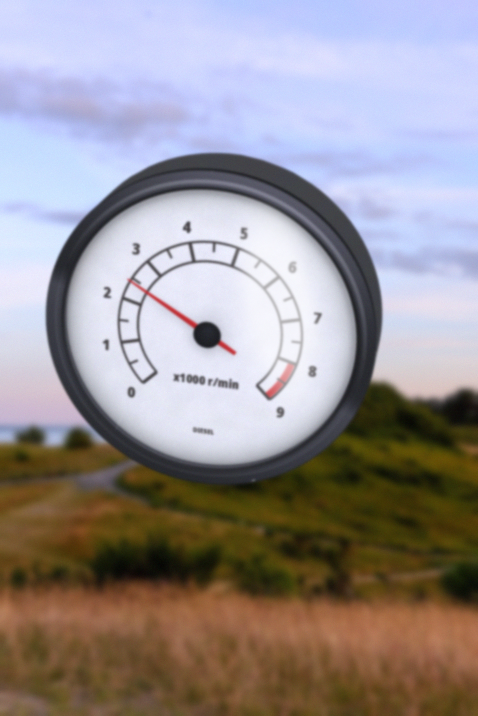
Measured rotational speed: 2500 rpm
